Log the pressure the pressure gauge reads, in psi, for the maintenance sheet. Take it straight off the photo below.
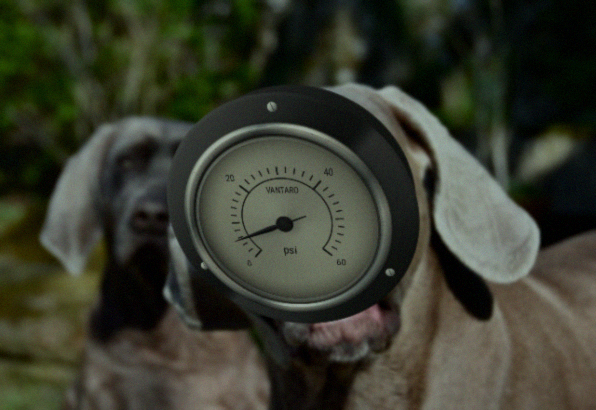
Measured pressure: 6 psi
